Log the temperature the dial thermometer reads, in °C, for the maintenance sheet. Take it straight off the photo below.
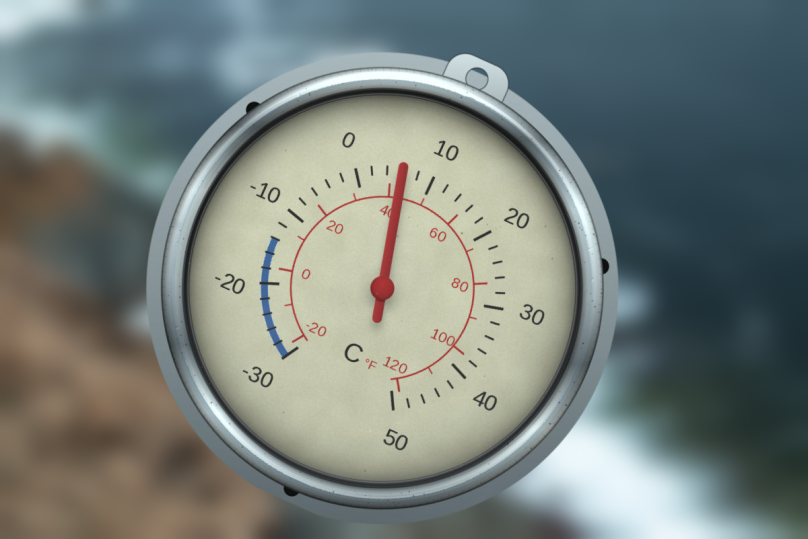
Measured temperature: 6 °C
